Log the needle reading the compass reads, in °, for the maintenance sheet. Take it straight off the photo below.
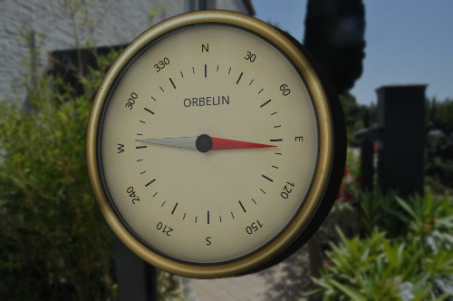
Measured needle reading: 95 °
